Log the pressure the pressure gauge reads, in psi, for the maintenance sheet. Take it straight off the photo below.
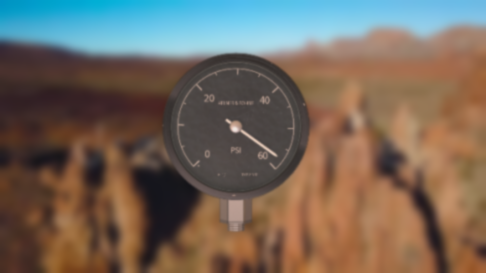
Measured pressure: 57.5 psi
